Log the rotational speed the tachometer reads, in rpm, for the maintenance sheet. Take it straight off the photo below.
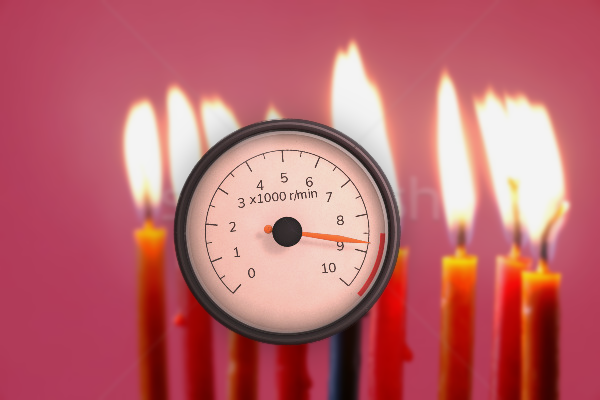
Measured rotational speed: 8750 rpm
